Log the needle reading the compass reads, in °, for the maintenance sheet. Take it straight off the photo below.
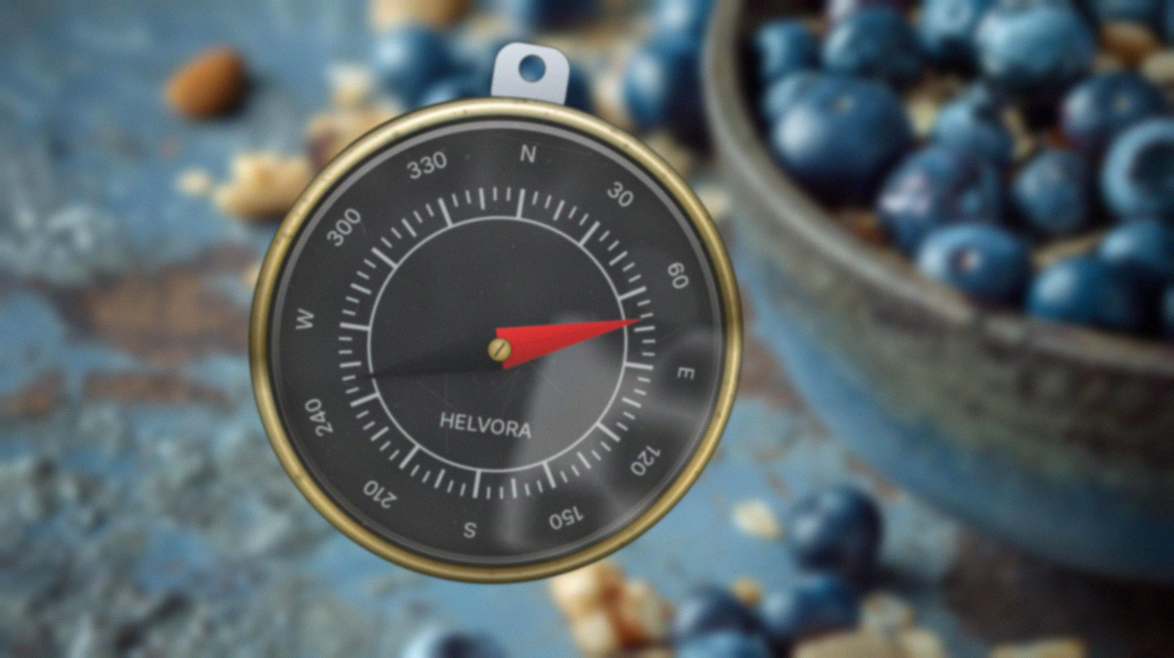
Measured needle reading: 70 °
